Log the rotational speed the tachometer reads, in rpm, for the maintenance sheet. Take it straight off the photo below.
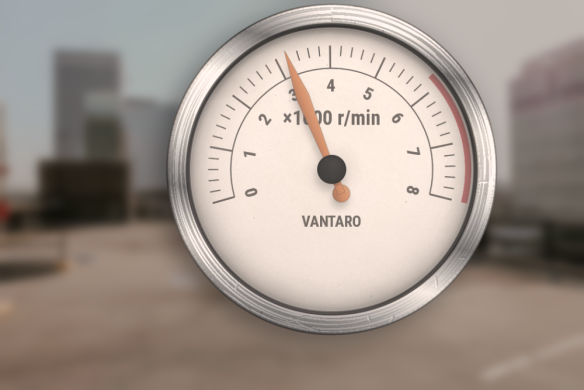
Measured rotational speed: 3200 rpm
